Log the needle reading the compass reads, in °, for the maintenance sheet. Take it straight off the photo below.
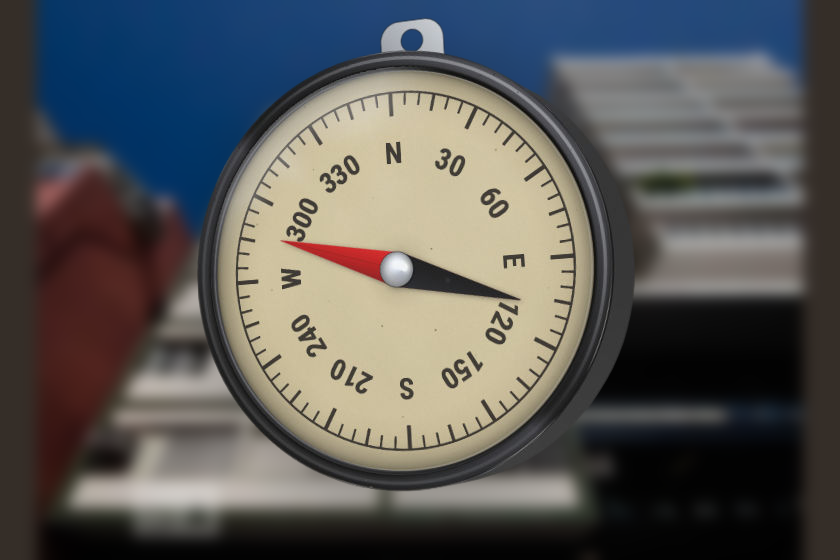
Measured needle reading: 287.5 °
